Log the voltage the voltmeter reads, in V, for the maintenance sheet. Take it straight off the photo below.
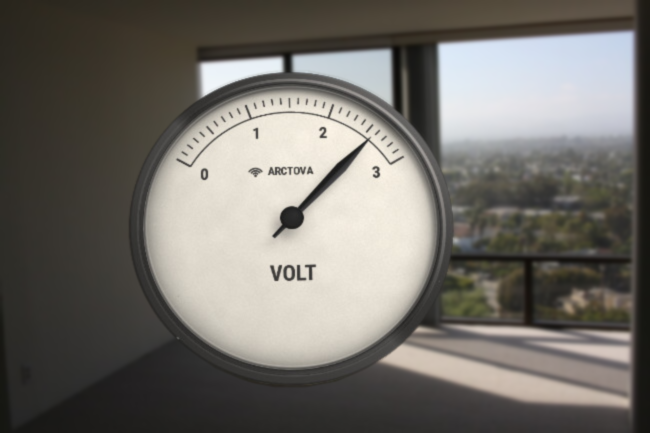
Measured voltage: 2.6 V
